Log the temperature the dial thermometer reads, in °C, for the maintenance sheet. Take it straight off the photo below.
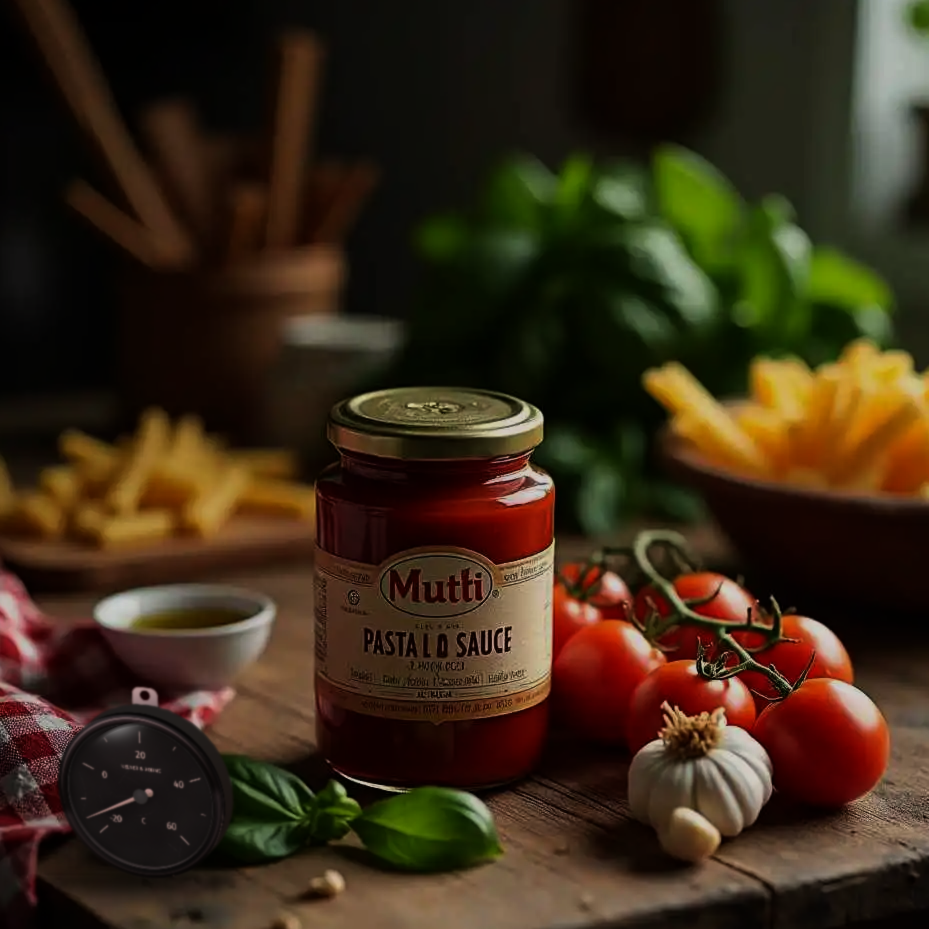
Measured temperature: -15 °C
